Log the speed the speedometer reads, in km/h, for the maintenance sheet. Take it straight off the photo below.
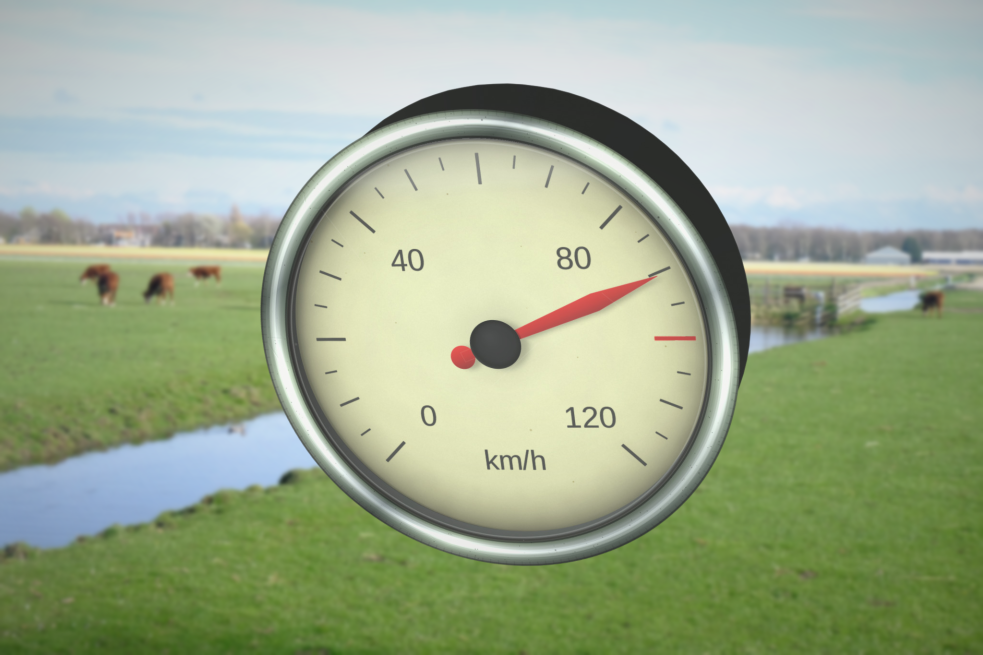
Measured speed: 90 km/h
